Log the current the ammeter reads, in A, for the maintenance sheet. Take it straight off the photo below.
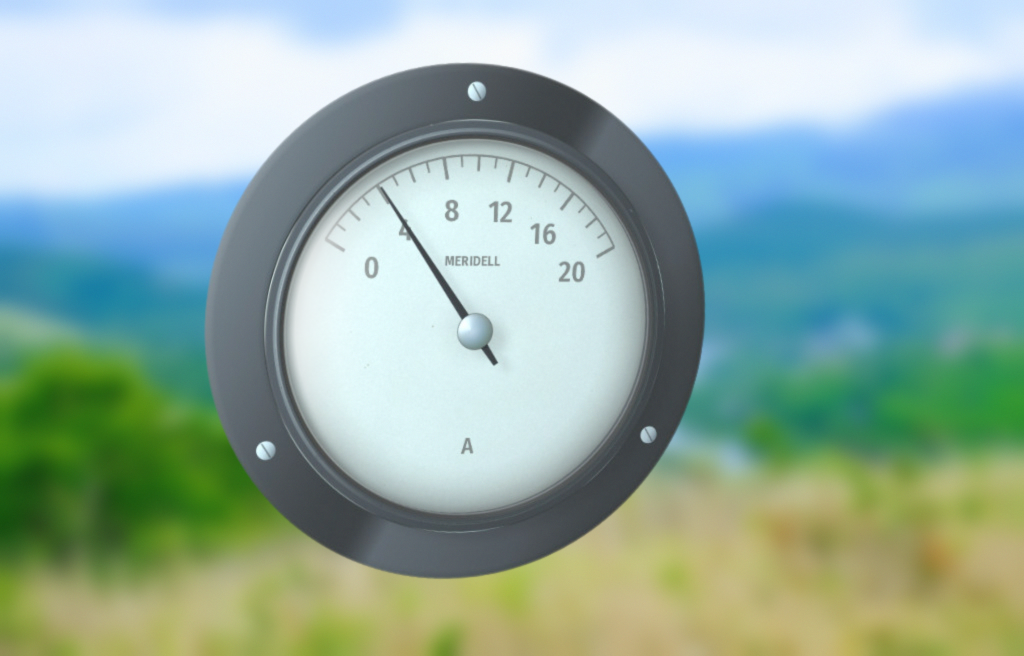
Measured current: 4 A
